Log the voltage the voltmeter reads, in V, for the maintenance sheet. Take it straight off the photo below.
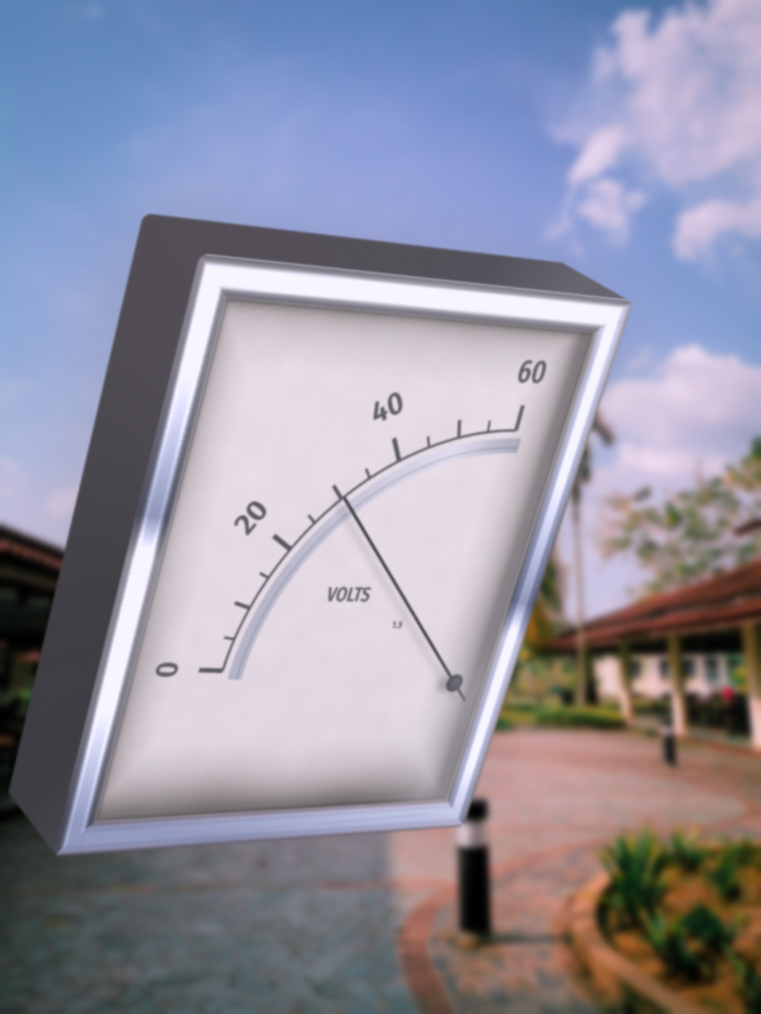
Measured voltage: 30 V
